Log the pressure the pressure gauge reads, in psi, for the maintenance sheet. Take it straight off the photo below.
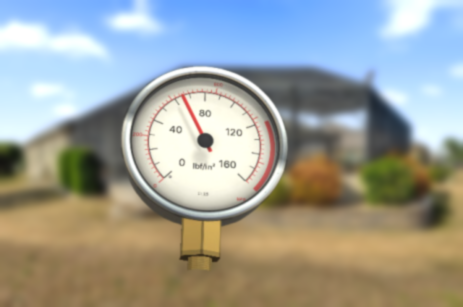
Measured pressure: 65 psi
